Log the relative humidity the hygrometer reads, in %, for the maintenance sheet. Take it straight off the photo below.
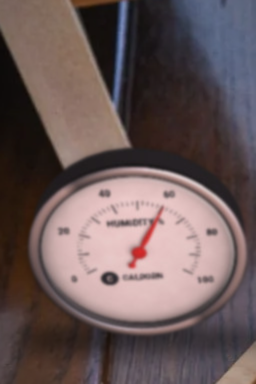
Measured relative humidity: 60 %
